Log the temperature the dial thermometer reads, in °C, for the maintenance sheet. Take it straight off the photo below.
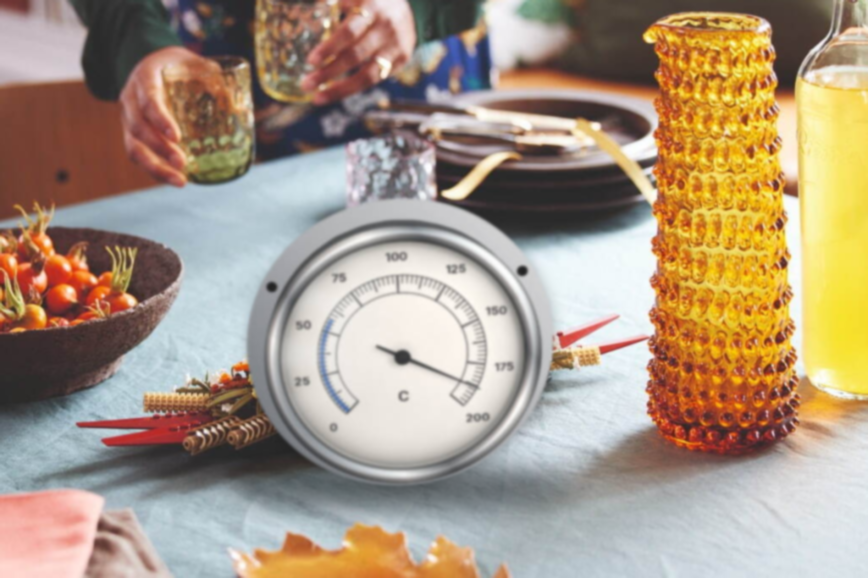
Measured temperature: 187.5 °C
